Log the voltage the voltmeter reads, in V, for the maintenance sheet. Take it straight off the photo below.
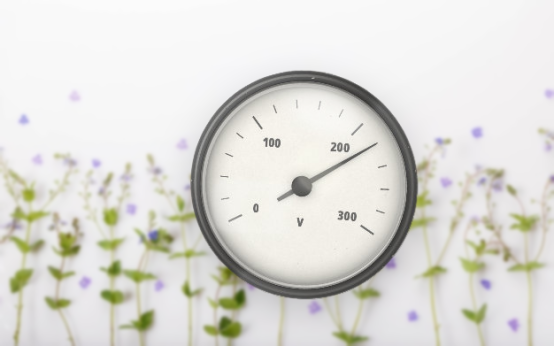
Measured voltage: 220 V
